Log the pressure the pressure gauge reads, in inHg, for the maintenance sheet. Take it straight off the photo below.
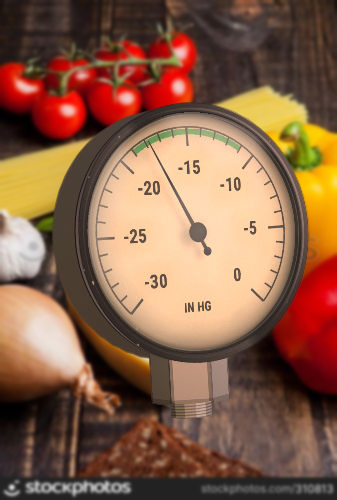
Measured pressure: -18 inHg
